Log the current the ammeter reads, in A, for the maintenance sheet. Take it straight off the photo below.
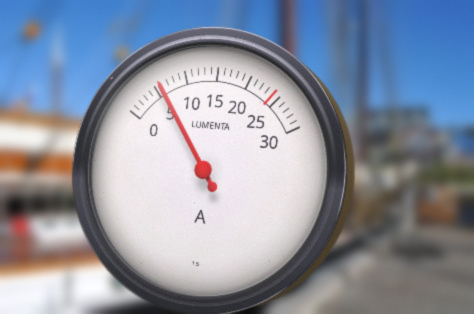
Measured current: 6 A
